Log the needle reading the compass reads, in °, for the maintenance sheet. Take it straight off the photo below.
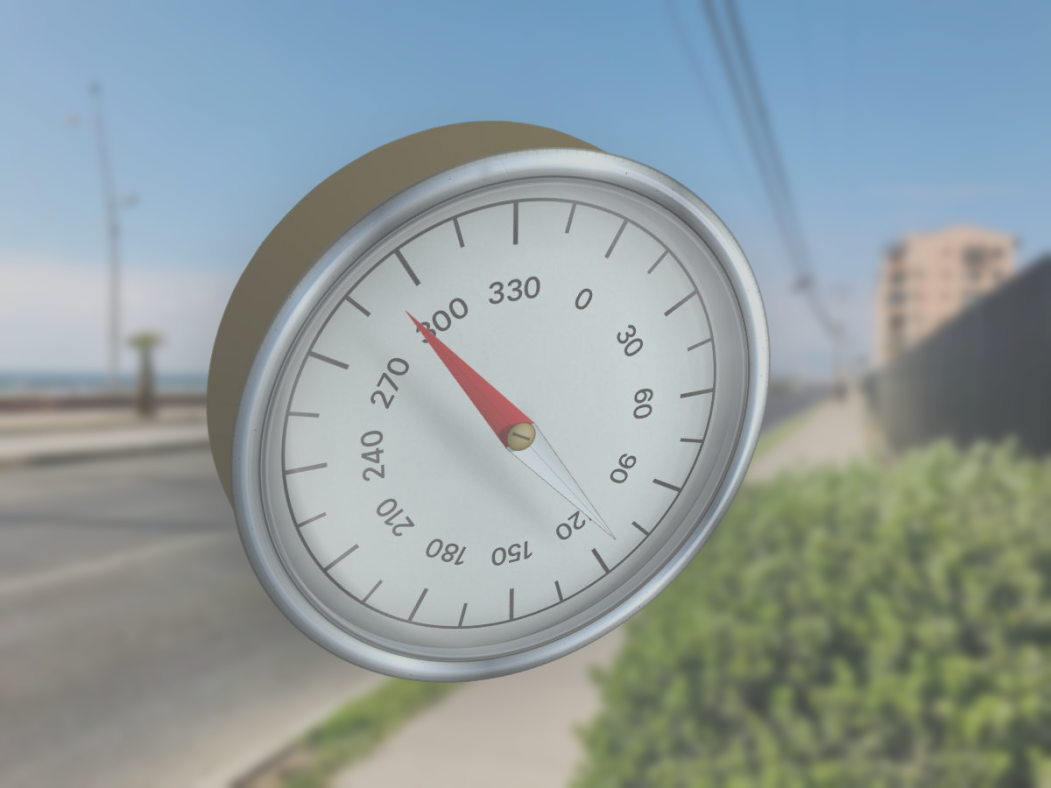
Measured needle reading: 292.5 °
